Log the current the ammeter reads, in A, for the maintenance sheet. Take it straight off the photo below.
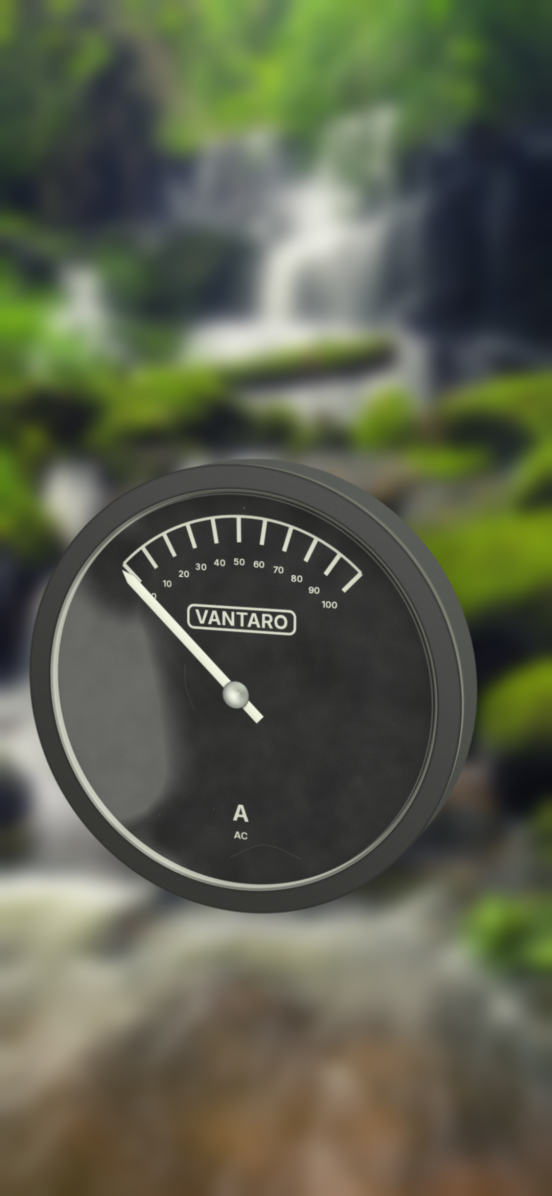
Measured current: 0 A
